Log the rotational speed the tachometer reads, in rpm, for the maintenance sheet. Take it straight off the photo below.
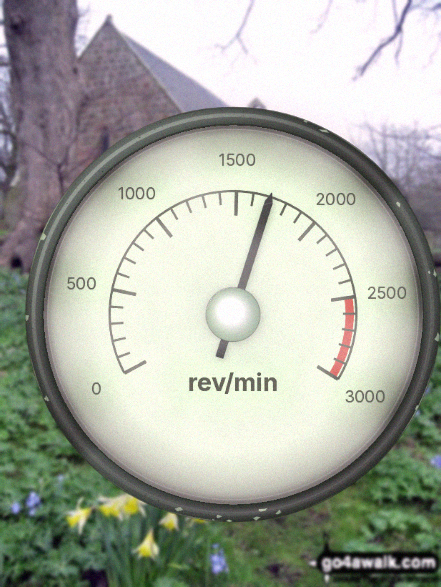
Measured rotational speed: 1700 rpm
